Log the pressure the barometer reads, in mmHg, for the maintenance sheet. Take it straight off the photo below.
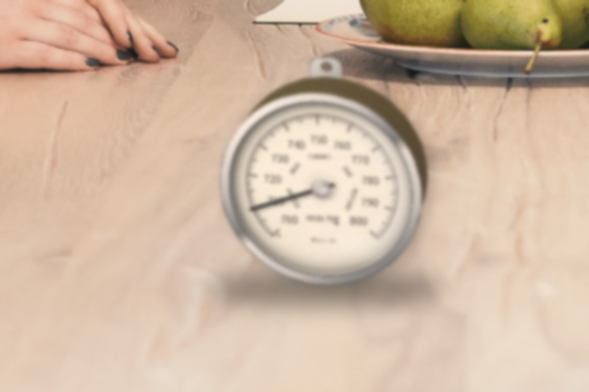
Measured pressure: 710 mmHg
